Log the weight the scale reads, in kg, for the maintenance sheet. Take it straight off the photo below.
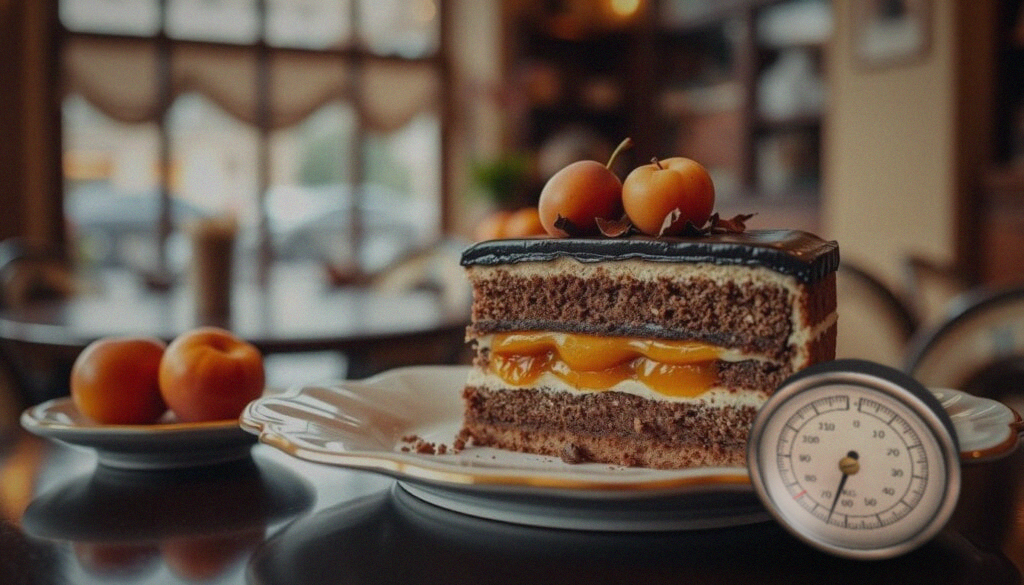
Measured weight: 65 kg
